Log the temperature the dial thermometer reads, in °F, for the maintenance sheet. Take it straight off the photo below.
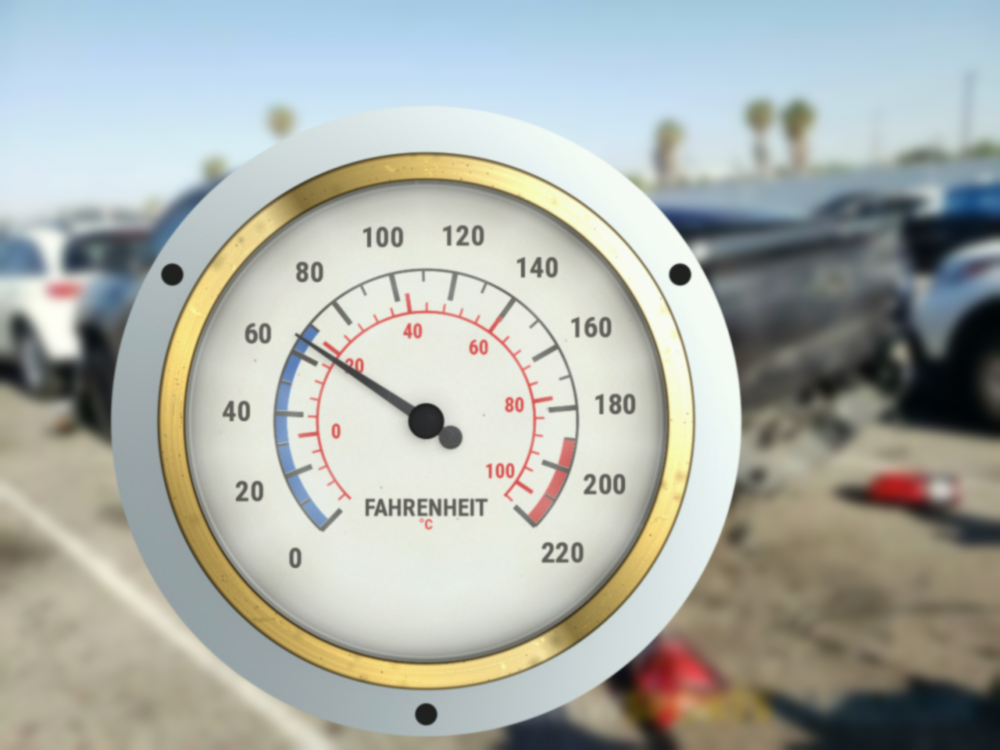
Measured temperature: 65 °F
